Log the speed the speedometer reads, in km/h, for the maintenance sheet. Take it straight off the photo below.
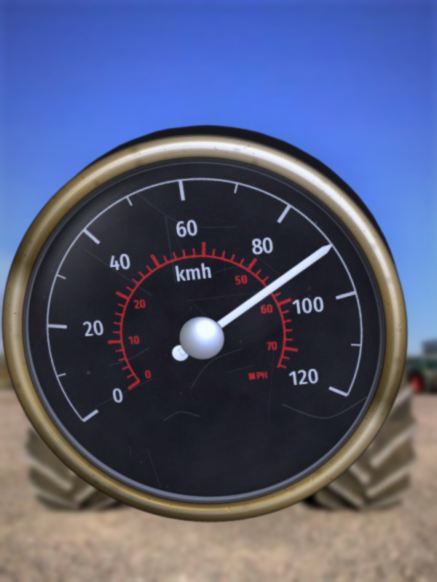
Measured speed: 90 km/h
